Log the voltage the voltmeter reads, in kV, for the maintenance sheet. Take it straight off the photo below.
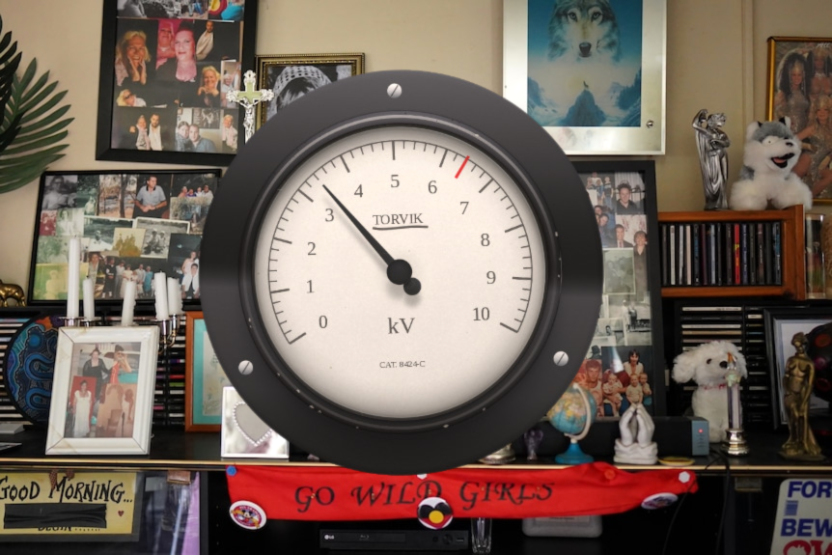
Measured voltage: 3.4 kV
